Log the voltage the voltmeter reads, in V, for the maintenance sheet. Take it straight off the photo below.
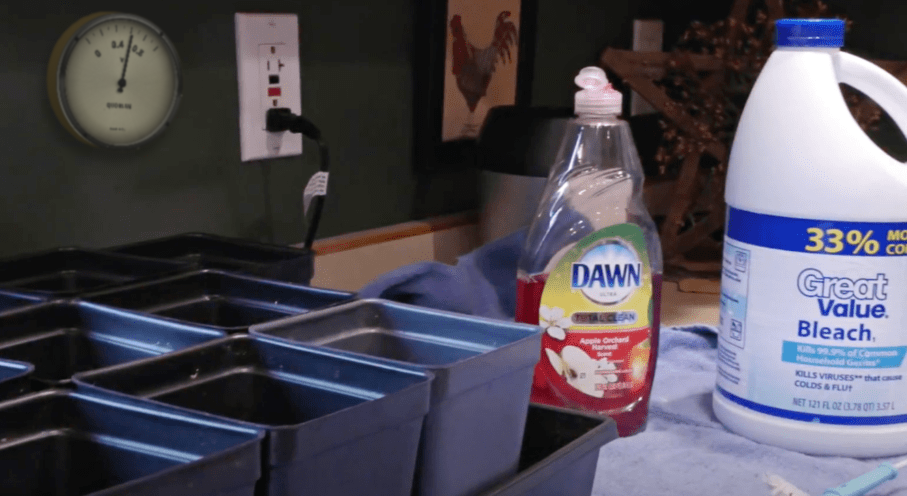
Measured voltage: 0.6 V
